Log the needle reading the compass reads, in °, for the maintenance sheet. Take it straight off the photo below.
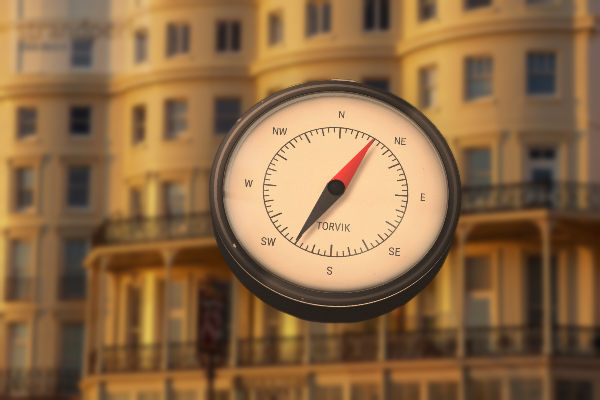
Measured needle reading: 30 °
